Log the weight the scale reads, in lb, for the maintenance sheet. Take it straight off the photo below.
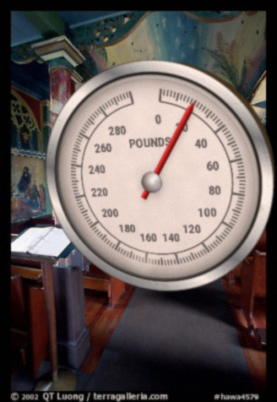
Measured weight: 20 lb
